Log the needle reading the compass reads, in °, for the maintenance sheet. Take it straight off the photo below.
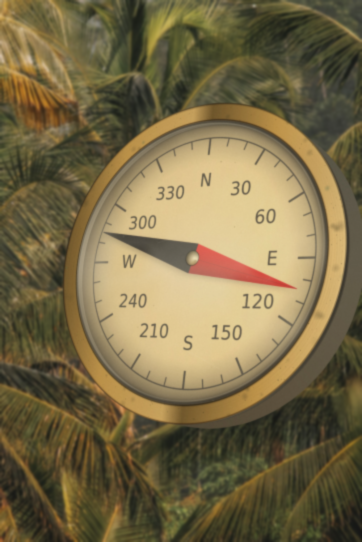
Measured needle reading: 105 °
